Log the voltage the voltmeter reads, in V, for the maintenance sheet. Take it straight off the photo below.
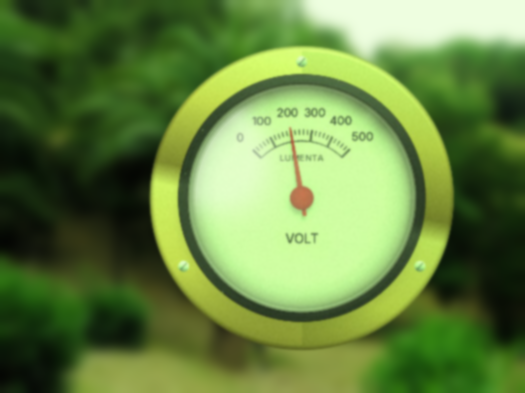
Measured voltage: 200 V
